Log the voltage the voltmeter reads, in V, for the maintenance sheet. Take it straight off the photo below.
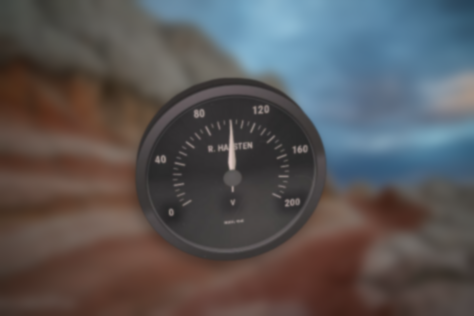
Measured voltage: 100 V
